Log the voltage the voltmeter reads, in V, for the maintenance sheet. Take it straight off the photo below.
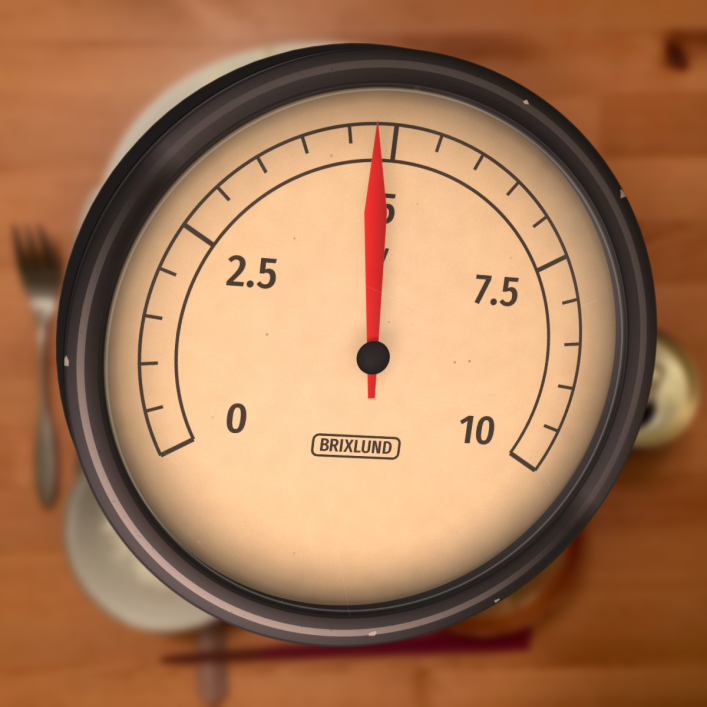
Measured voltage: 4.75 V
